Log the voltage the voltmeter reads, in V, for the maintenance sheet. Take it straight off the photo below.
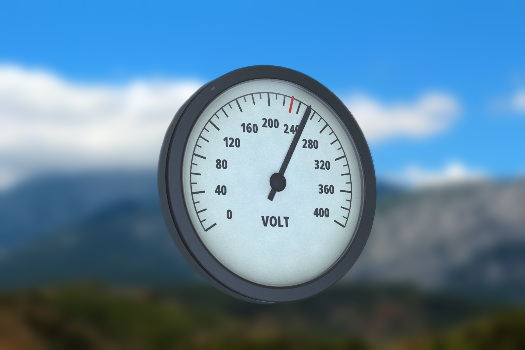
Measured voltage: 250 V
